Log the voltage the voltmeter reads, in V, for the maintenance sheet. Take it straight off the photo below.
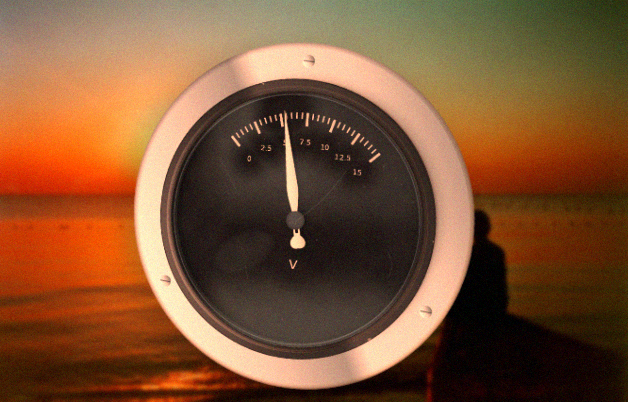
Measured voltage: 5.5 V
